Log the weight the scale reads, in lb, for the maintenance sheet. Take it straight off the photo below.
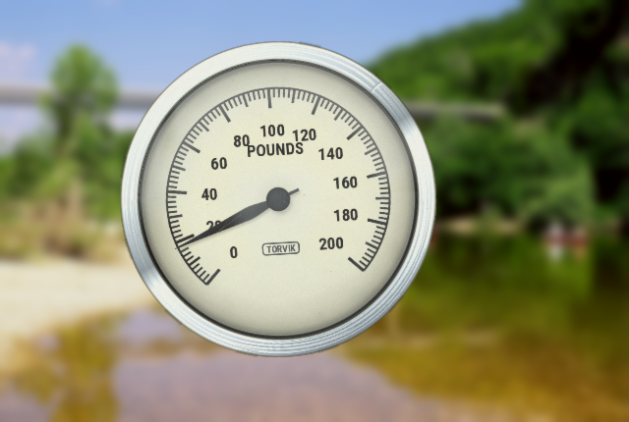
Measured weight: 18 lb
